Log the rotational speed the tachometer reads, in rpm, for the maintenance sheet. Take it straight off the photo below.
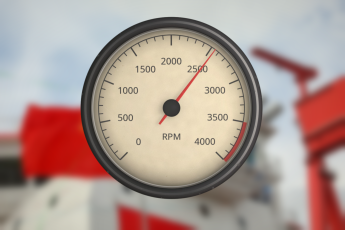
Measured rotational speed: 2550 rpm
